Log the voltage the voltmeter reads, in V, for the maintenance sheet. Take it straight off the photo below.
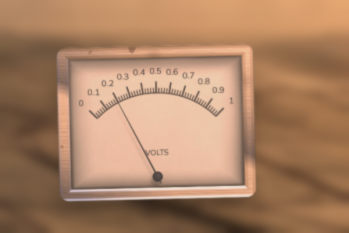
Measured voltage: 0.2 V
